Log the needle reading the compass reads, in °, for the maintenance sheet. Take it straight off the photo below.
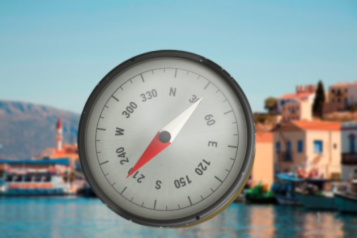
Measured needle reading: 215 °
